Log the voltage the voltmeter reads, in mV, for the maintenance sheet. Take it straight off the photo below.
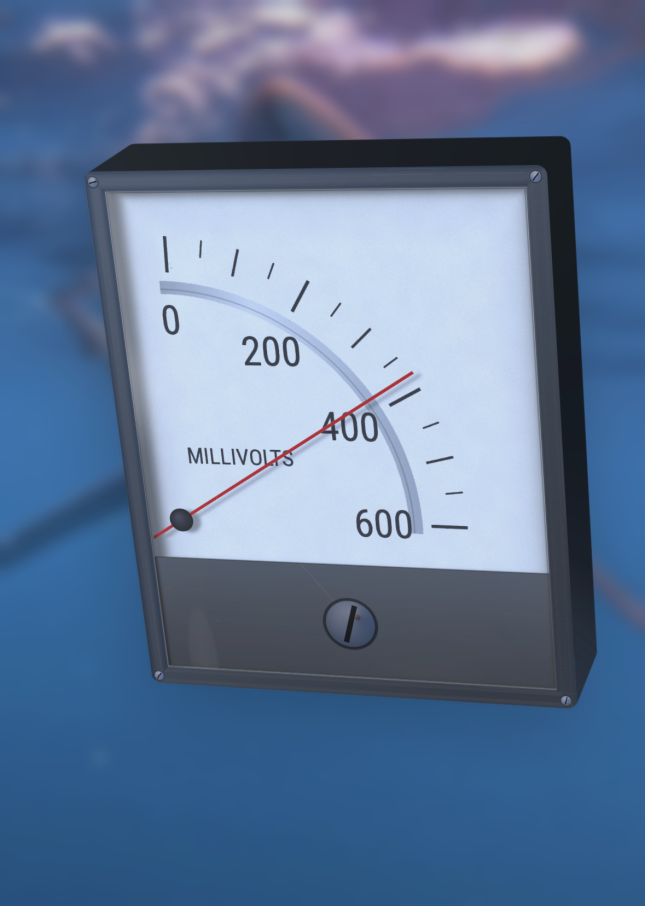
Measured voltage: 375 mV
